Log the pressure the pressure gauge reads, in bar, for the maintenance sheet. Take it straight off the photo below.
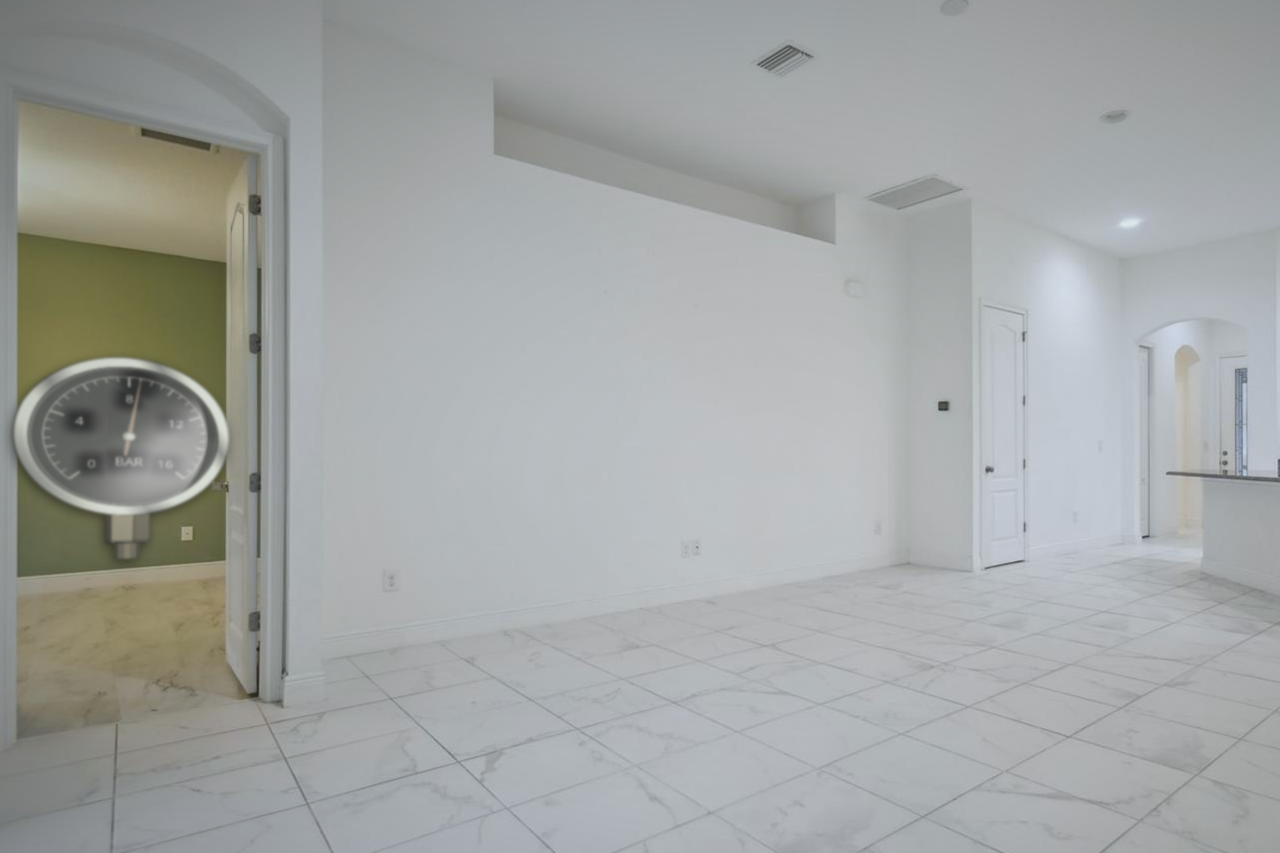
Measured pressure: 8.5 bar
